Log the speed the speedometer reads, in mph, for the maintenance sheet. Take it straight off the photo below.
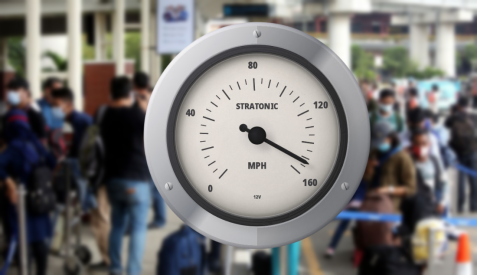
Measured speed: 152.5 mph
